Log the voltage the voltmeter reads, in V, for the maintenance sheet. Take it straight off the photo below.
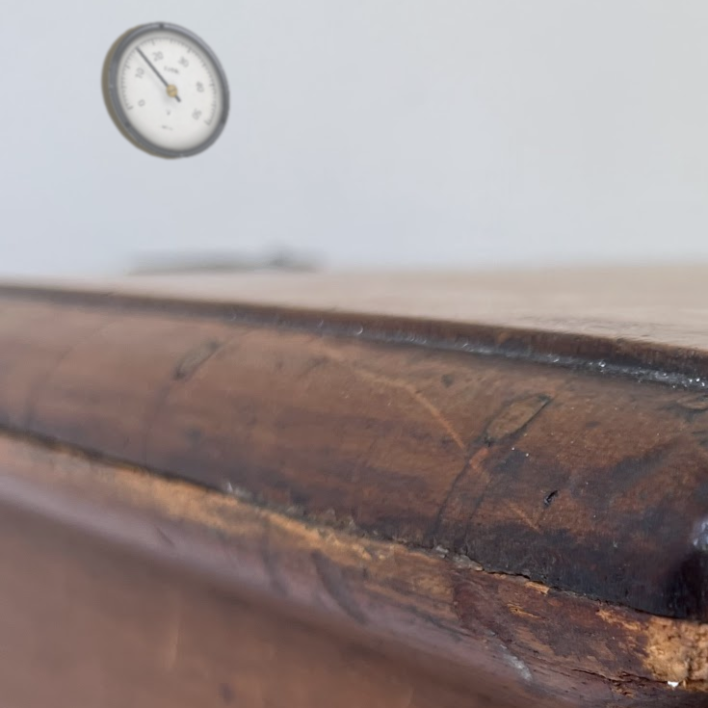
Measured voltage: 15 V
